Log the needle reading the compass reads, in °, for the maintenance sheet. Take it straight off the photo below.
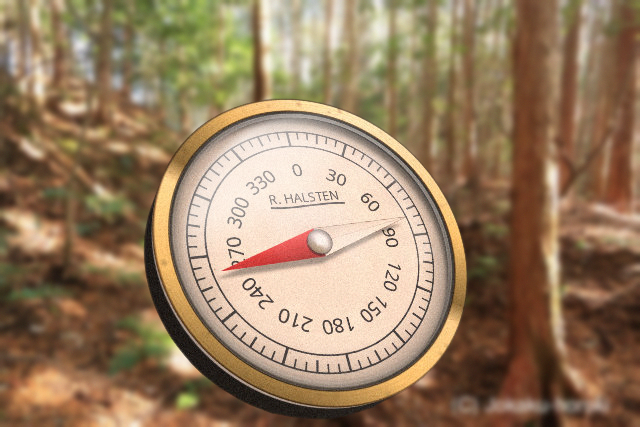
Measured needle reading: 260 °
